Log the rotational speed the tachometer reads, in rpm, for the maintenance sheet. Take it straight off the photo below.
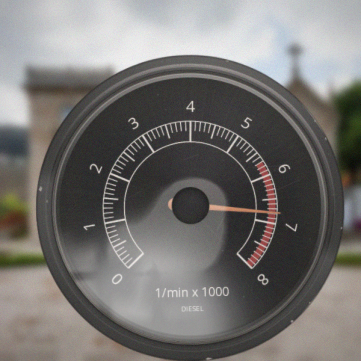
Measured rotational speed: 6800 rpm
